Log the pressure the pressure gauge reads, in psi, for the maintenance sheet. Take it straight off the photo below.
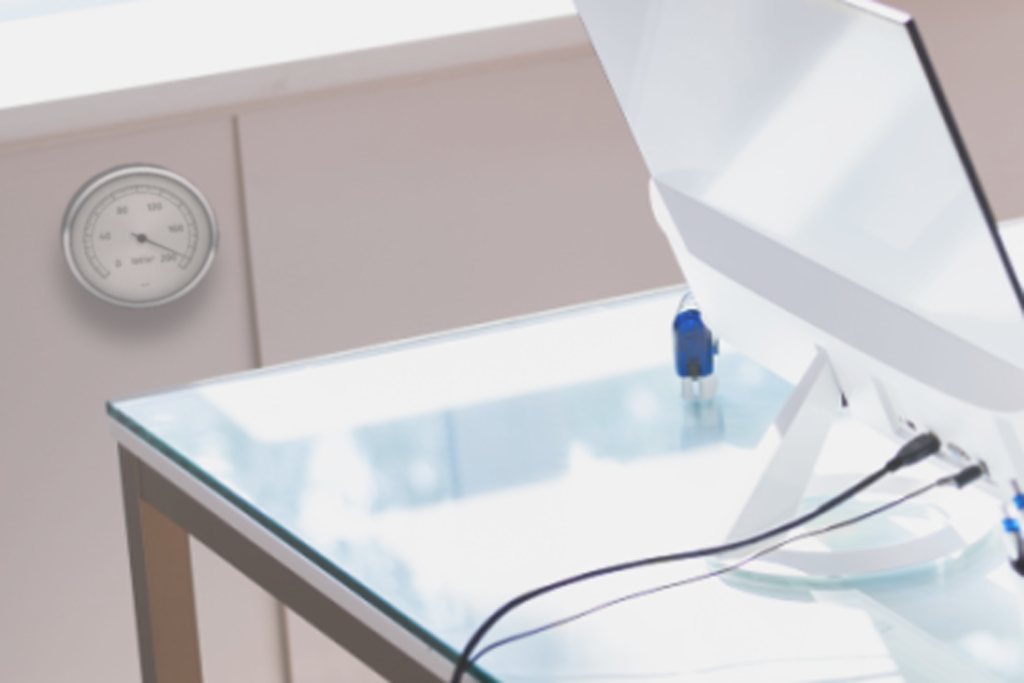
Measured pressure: 190 psi
